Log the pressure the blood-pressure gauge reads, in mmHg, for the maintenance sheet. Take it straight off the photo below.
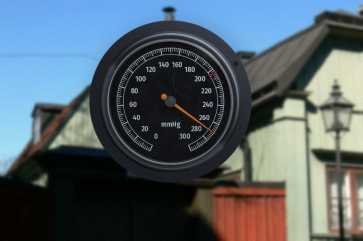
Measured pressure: 270 mmHg
